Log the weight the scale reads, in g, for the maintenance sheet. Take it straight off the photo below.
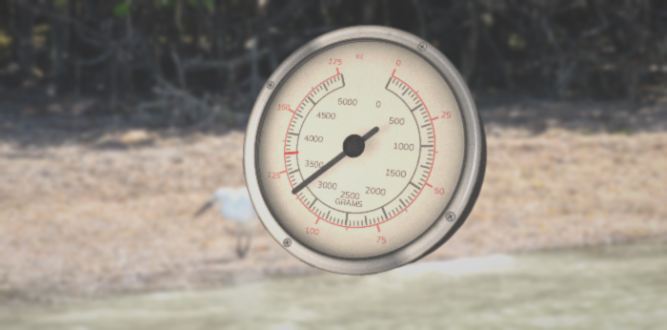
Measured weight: 3250 g
